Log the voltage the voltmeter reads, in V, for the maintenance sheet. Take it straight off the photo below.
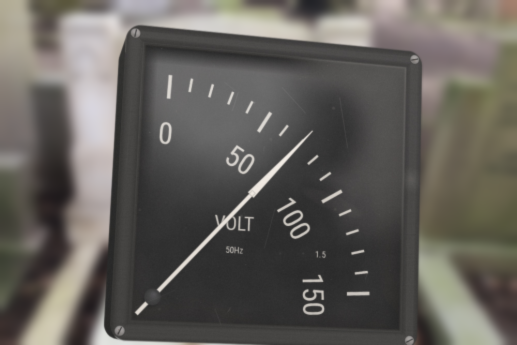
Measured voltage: 70 V
